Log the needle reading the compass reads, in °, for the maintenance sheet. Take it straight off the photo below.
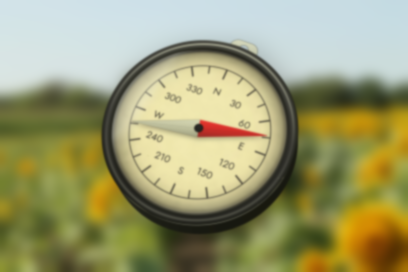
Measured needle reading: 75 °
